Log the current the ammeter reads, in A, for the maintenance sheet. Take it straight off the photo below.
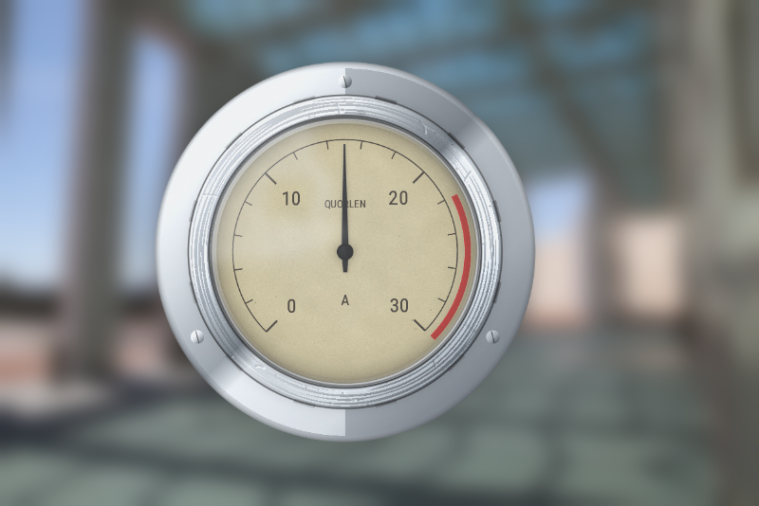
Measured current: 15 A
